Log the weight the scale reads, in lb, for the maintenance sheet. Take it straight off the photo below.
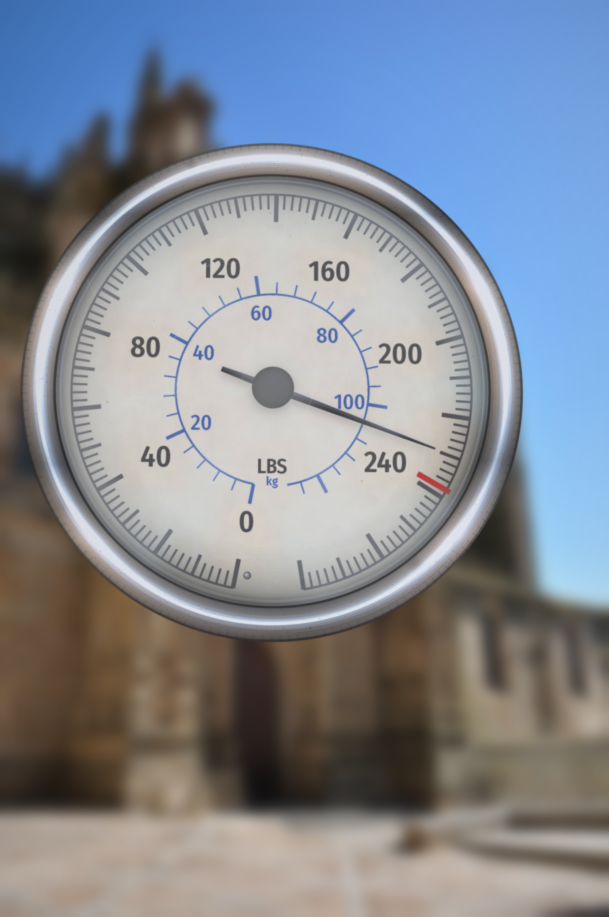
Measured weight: 230 lb
